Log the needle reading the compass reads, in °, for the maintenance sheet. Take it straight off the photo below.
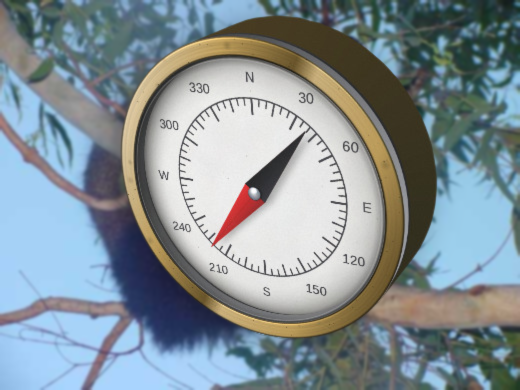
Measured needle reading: 220 °
